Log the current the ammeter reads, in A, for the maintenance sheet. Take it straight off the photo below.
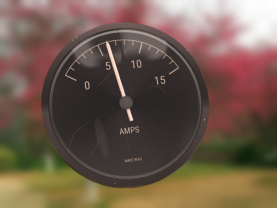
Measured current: 6 A
